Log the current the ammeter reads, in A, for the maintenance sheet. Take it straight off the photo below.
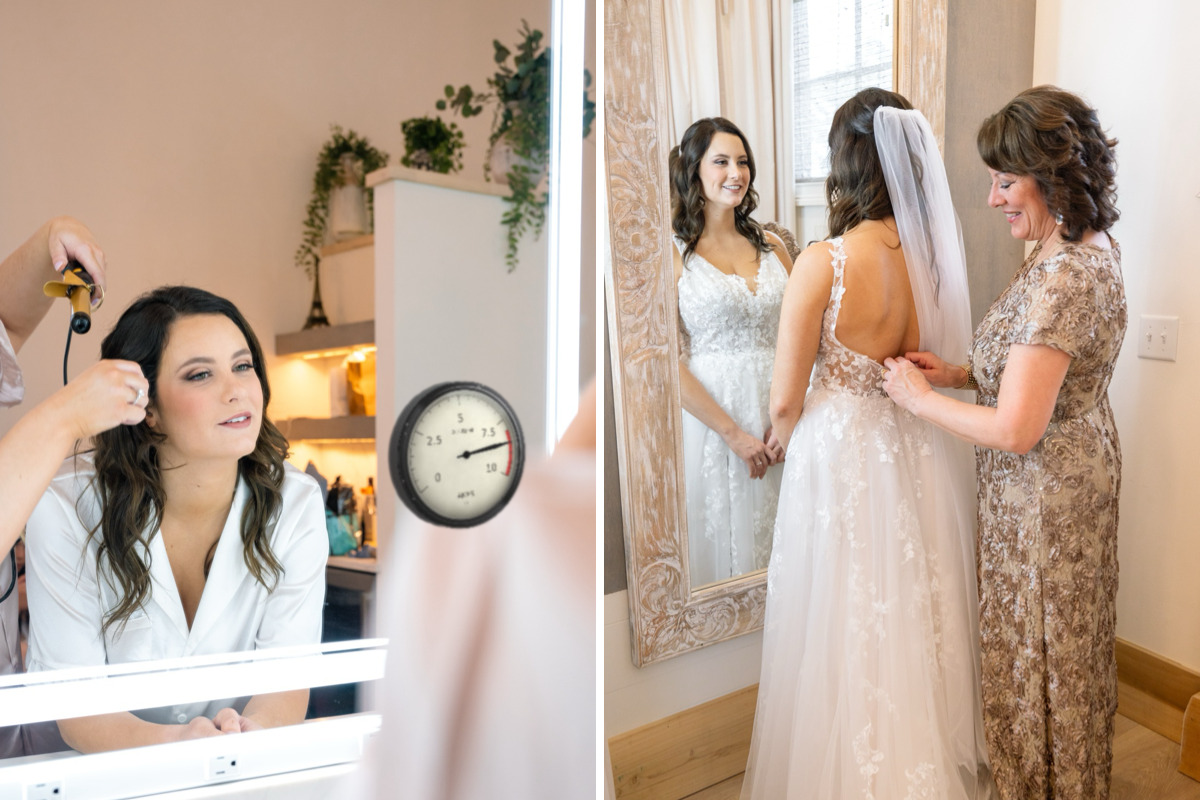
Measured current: 8.5 A
